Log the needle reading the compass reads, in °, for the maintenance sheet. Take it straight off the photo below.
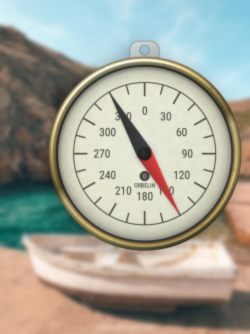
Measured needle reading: 150 °
